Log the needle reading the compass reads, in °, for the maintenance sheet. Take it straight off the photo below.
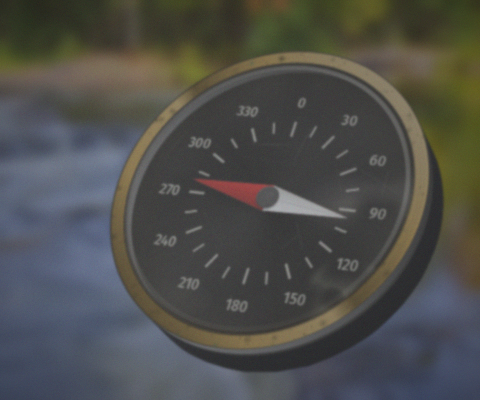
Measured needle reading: 277.5 °
